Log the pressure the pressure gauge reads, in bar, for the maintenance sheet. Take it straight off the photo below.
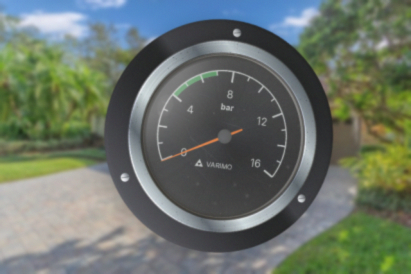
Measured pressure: 0 bar
